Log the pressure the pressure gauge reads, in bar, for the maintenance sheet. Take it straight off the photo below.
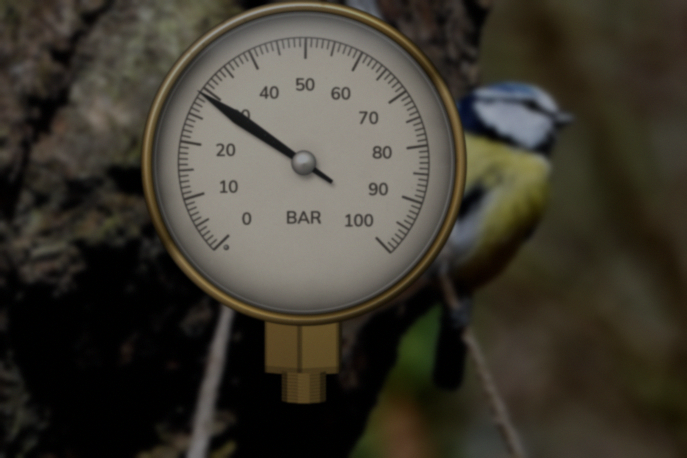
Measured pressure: 29 bar
